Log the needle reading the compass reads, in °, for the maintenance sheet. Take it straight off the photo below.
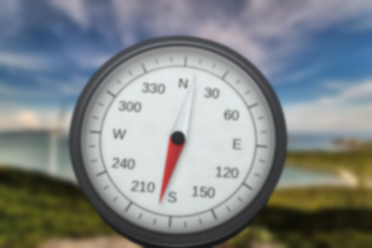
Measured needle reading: 190 °
